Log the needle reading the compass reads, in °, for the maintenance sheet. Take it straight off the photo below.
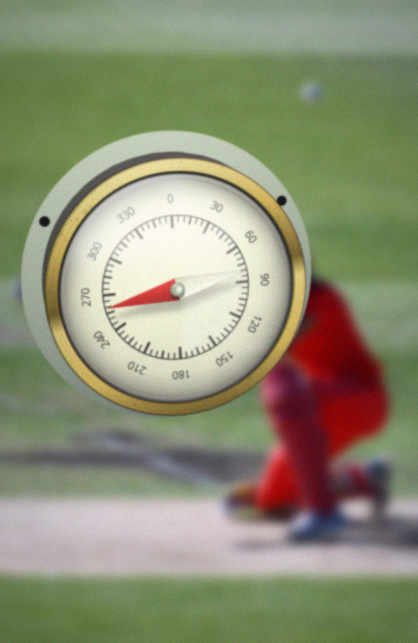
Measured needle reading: 260 °
